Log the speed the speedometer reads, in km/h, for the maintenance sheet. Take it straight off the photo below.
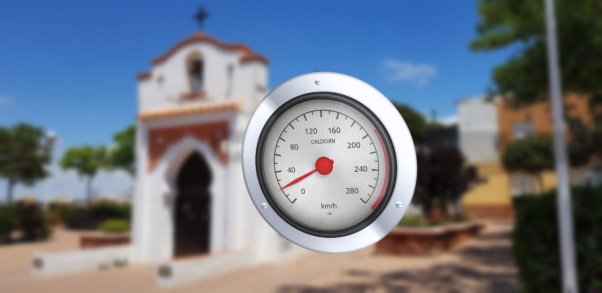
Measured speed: 20 km/h
